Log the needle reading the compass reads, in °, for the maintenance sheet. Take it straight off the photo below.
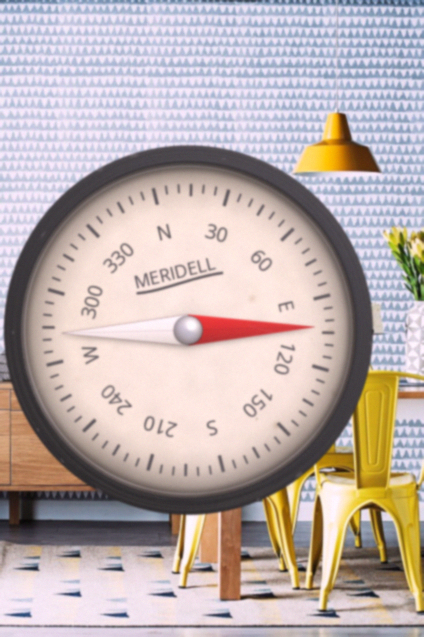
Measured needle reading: 102.5 °
